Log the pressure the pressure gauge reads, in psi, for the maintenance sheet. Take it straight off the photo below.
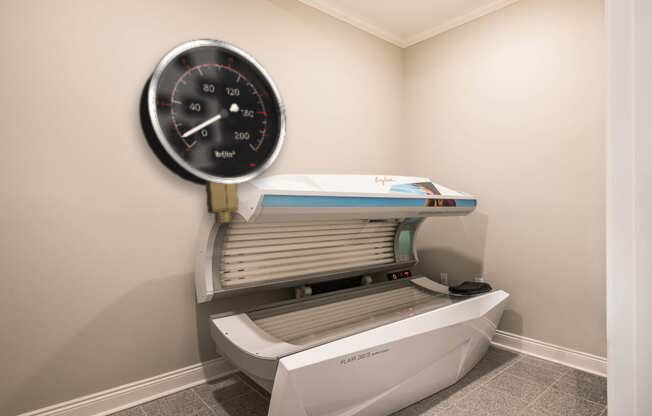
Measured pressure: 10 psi
